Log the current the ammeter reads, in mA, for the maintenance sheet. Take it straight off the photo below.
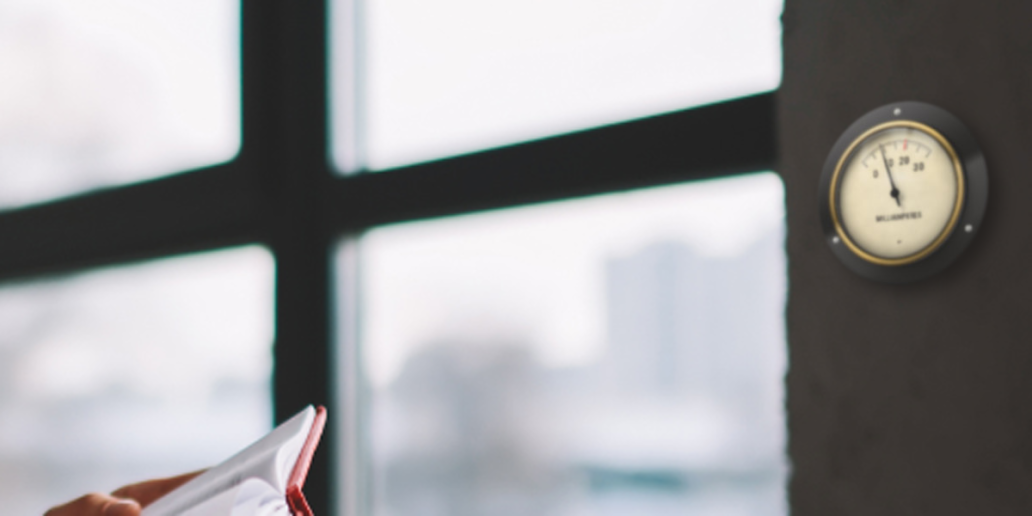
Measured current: 10 mA
